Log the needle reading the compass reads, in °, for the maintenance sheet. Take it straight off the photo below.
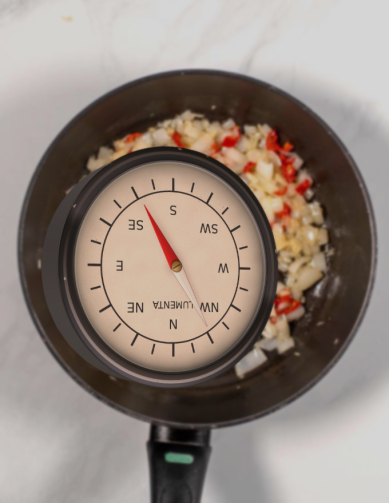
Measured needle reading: 150 °
